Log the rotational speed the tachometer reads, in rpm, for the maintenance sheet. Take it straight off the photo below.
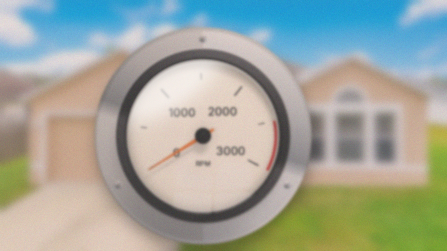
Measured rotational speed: 0 rpm
